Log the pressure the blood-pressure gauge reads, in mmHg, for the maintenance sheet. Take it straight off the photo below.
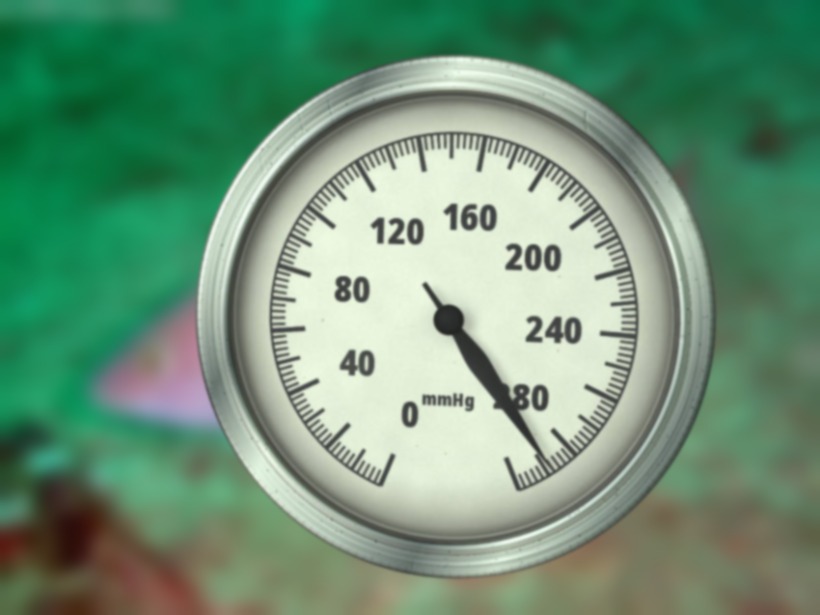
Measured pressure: 288 mmHg
